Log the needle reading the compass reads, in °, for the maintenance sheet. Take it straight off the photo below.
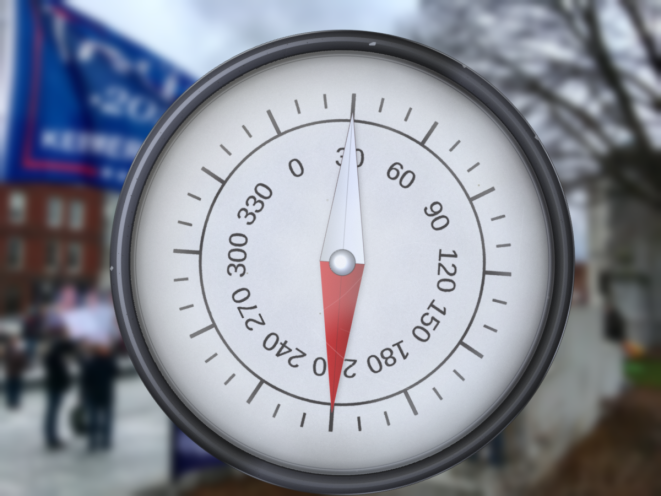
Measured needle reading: 210 °
